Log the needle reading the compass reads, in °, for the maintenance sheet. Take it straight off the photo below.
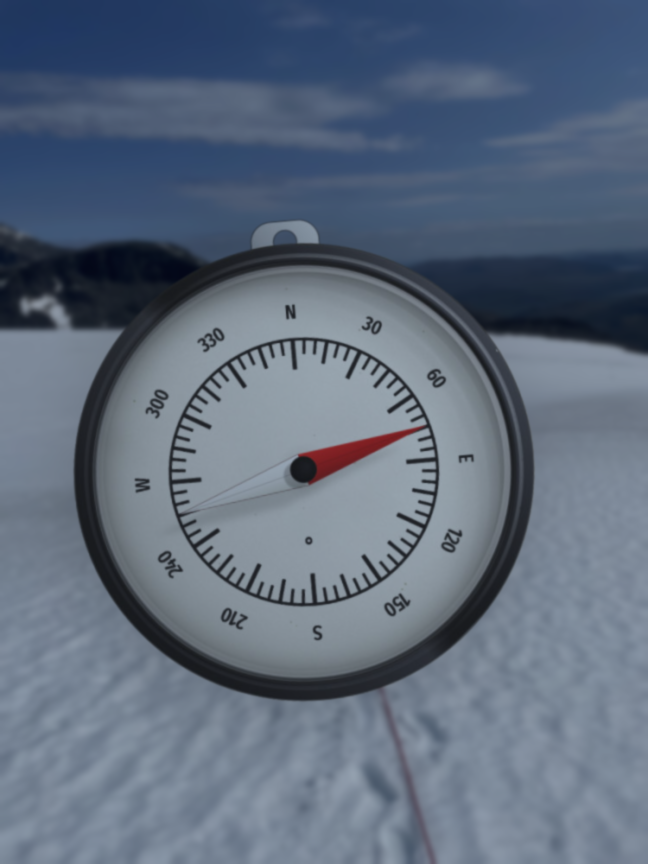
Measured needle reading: 75 °
